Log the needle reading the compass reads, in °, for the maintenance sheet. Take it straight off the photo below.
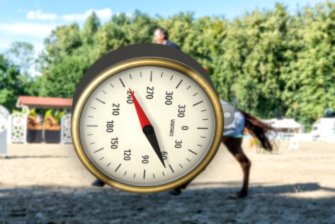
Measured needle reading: 245 °
